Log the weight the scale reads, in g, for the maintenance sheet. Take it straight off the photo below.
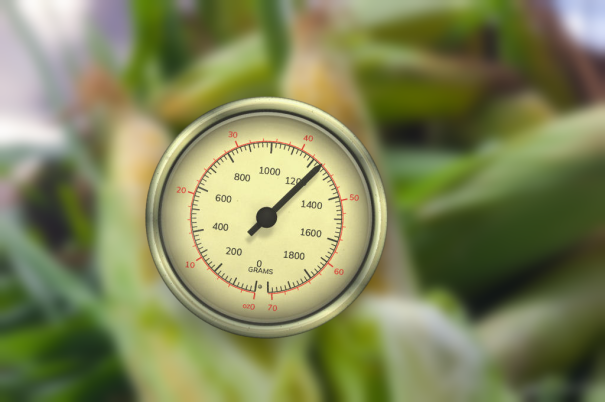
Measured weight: 1240 g
